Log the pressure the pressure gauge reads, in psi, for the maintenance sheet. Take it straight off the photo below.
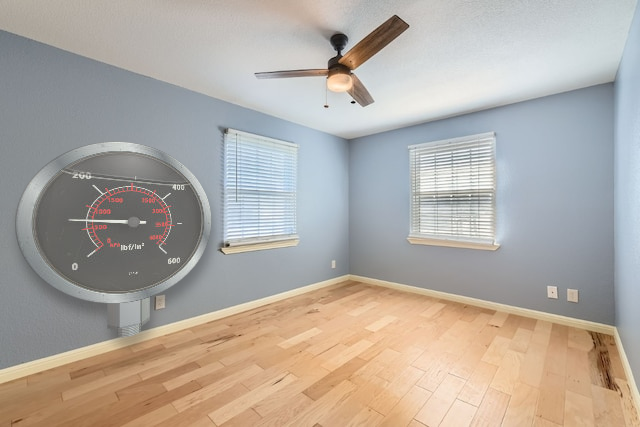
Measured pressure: 100 psi
